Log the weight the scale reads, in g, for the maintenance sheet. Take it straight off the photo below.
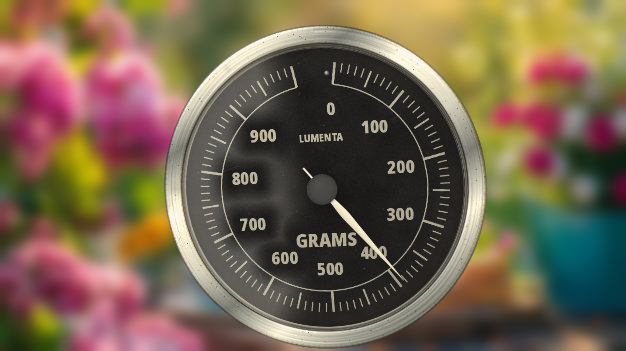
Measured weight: 390 g
